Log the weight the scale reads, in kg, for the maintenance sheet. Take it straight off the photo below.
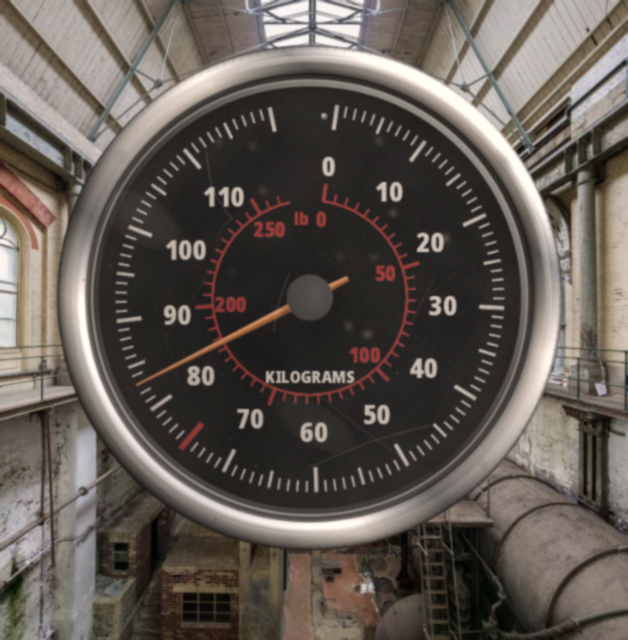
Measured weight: 83 kg
